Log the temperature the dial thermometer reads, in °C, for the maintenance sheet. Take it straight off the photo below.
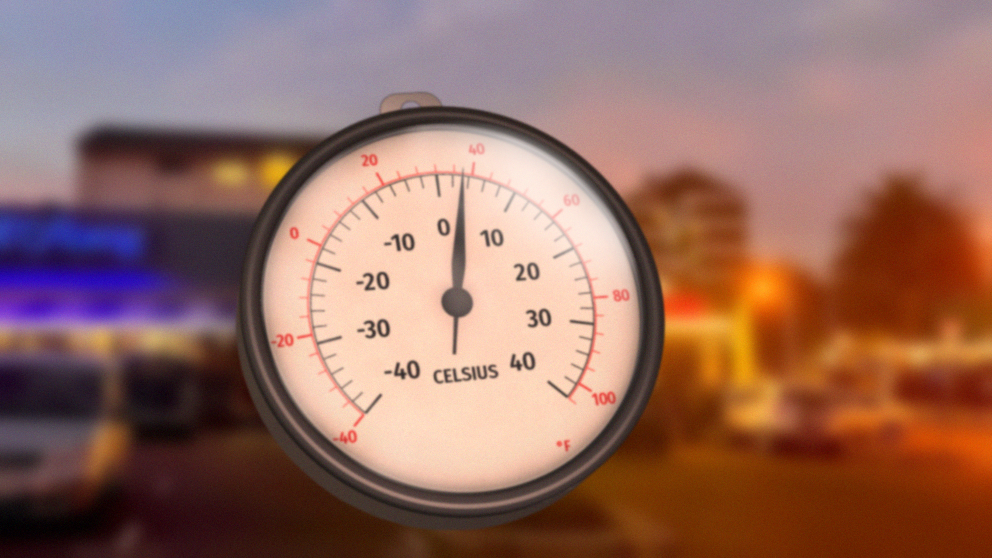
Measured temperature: 3 °C
